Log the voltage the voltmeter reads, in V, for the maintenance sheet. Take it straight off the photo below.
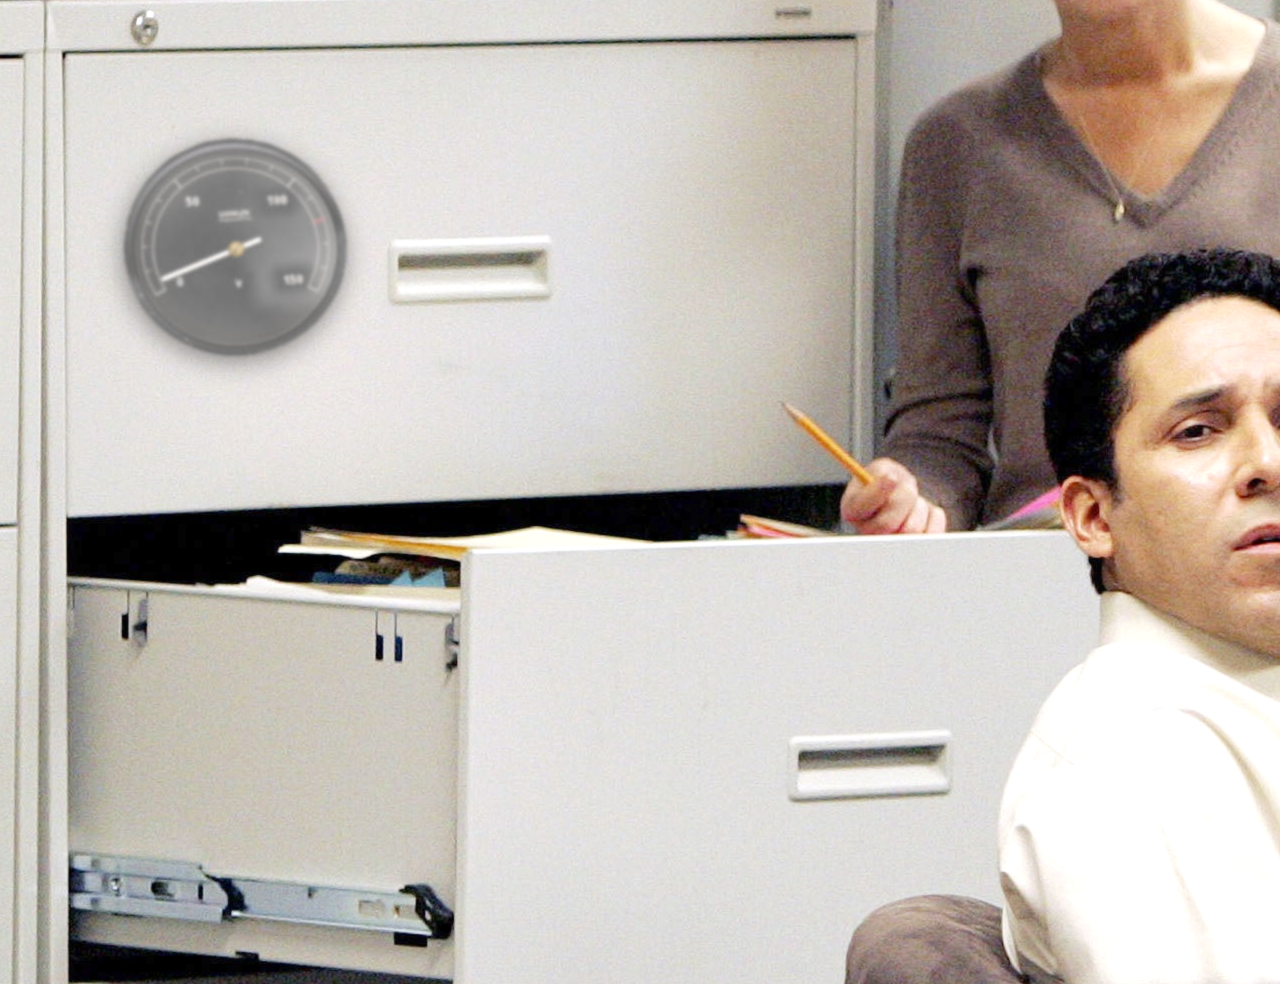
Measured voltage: 5 V
